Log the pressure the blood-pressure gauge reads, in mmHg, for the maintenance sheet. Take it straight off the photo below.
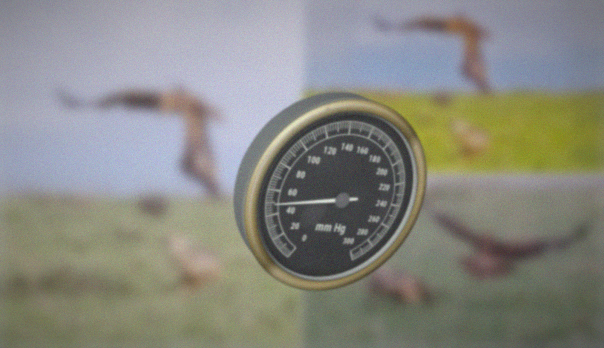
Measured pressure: 50 mmHg
